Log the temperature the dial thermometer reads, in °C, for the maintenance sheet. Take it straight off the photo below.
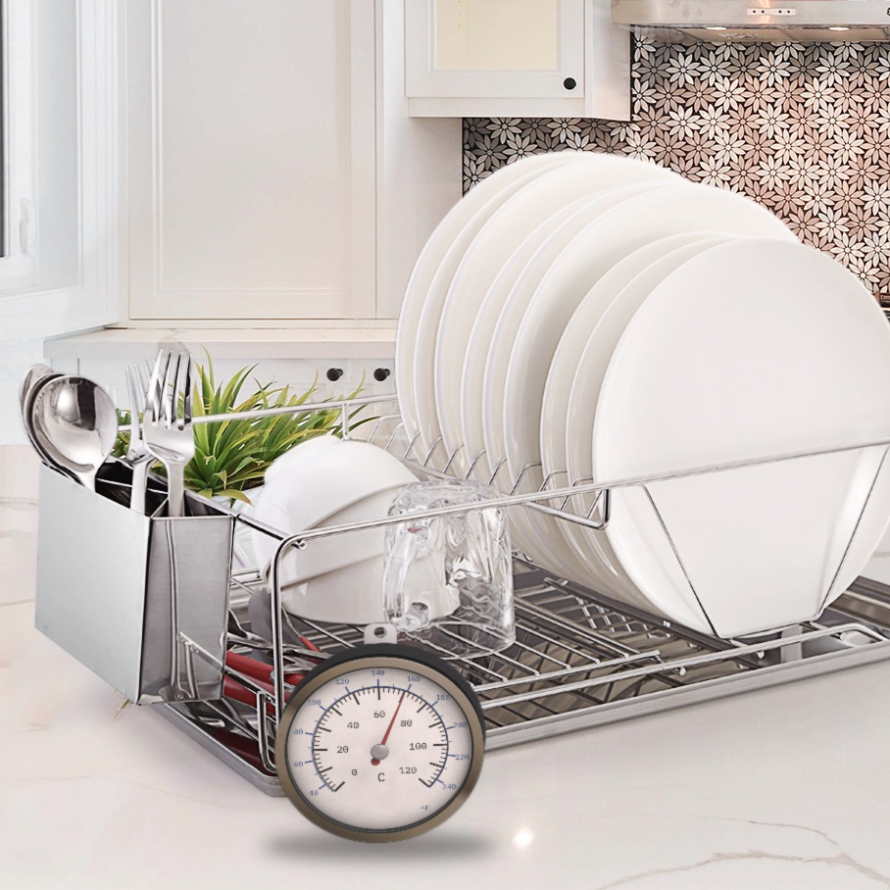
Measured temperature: 70 °C
